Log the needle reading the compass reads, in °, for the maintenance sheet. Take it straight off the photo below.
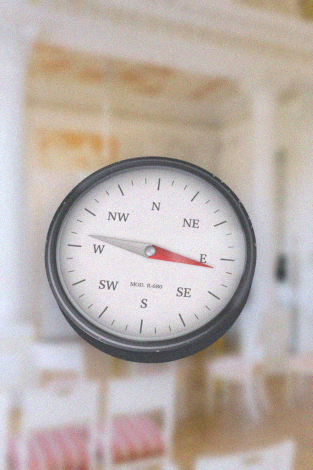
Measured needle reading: 100 °
